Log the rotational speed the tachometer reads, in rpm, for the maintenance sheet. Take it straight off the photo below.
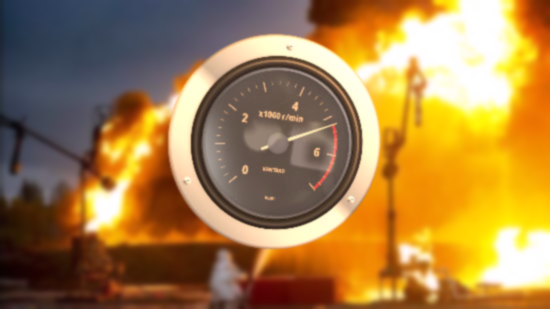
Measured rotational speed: 5200 rpm
